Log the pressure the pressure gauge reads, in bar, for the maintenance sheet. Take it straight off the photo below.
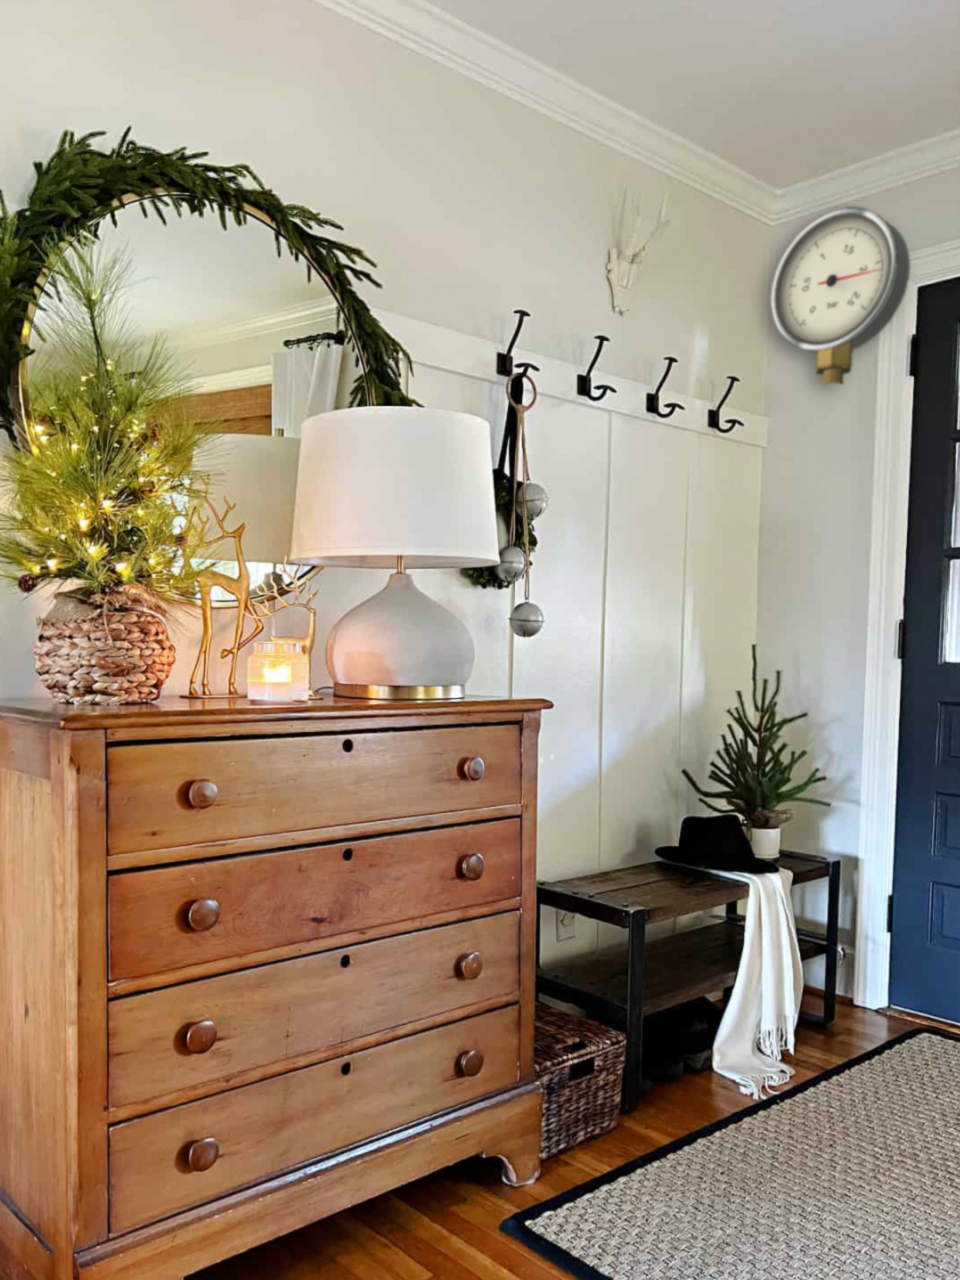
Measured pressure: 2.1 bar
